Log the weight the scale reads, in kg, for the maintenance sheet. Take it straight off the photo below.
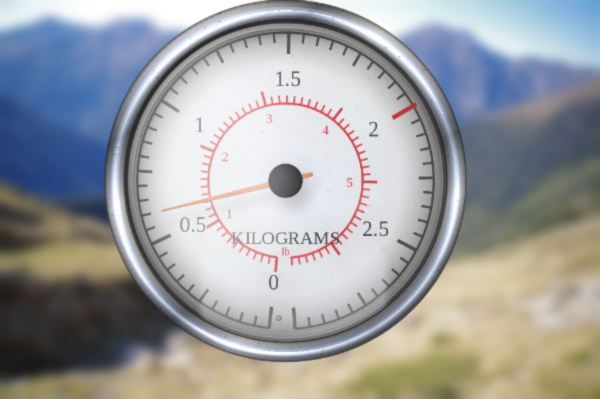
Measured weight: 0.6 kg
